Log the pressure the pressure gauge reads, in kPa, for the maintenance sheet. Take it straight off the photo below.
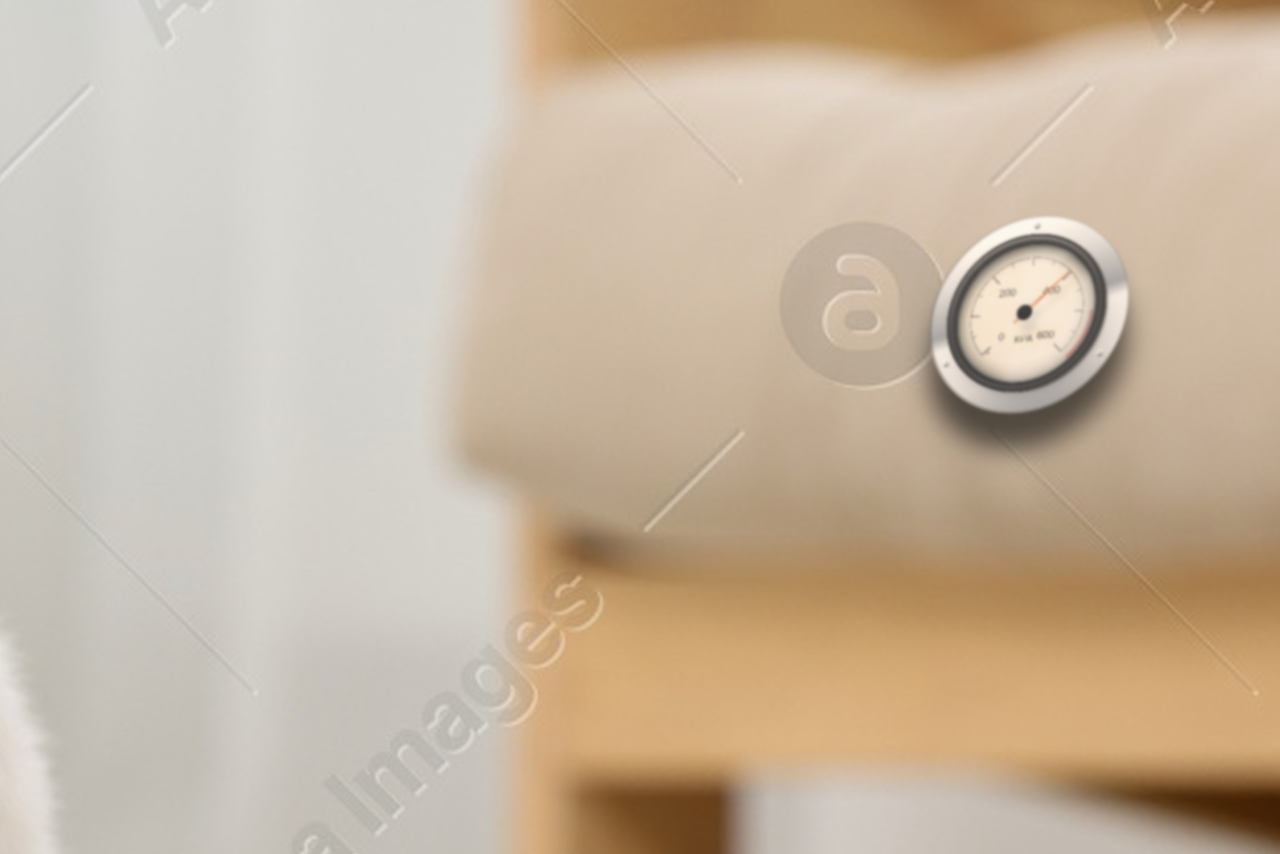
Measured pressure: 400 kPa
